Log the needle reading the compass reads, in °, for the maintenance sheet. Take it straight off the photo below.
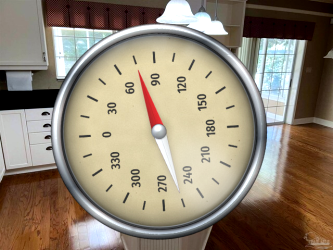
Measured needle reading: 75 °
